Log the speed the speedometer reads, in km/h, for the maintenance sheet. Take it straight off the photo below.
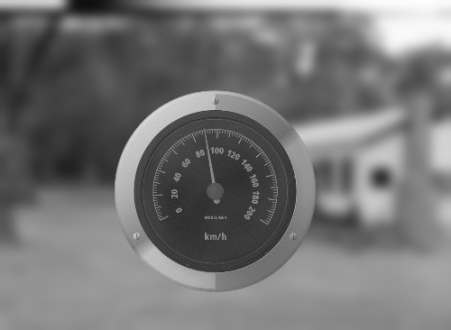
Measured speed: 90 km/h
